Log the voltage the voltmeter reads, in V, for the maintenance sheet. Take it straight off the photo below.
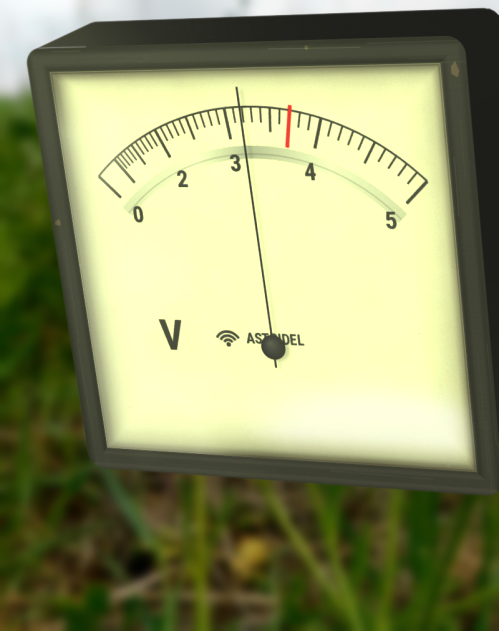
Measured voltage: 3.2 V
